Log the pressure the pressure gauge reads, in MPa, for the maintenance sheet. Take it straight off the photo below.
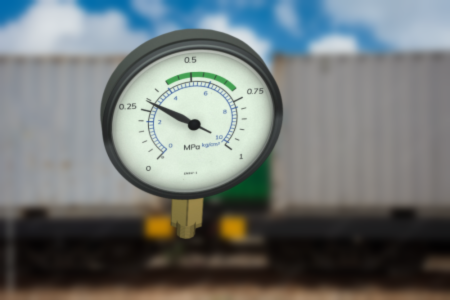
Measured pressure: 0.3 MPa
